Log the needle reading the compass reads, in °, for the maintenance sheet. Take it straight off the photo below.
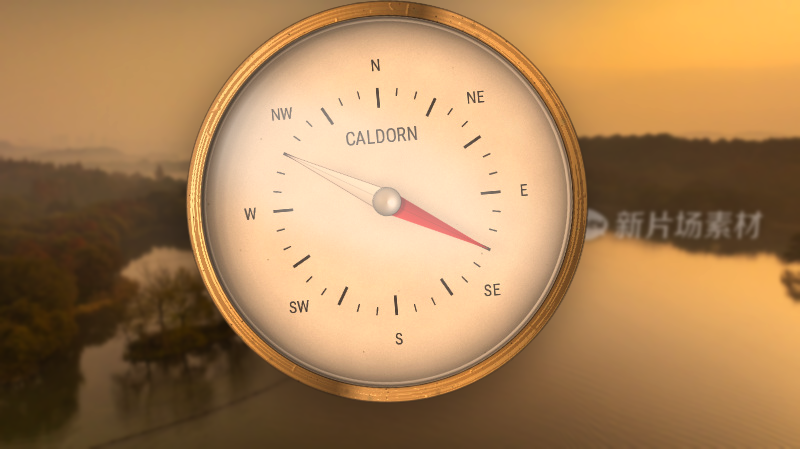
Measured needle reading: 120 °
